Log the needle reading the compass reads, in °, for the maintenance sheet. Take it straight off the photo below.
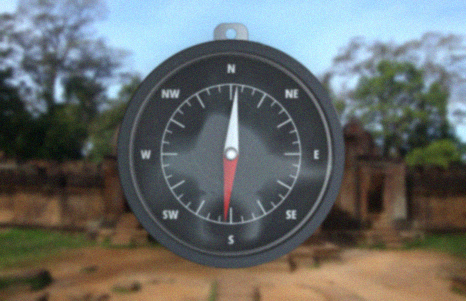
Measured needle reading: 185 °
